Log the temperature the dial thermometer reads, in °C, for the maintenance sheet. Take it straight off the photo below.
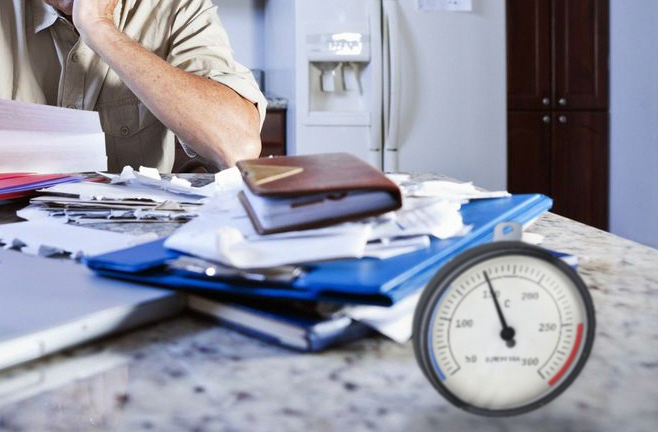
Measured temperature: 150 °C
